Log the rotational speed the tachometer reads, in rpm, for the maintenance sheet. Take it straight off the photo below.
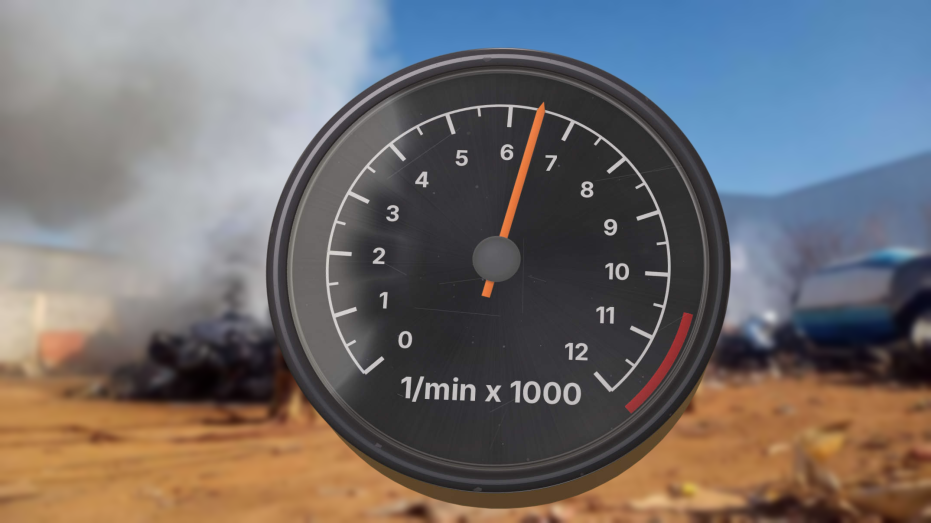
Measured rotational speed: 6500 rpm
